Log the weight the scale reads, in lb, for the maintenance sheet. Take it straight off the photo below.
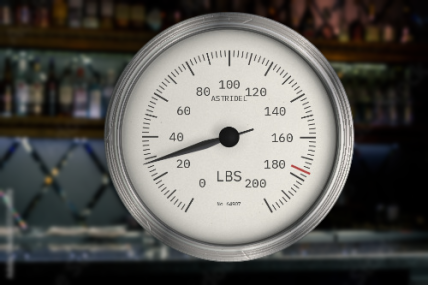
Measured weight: 28 lb
